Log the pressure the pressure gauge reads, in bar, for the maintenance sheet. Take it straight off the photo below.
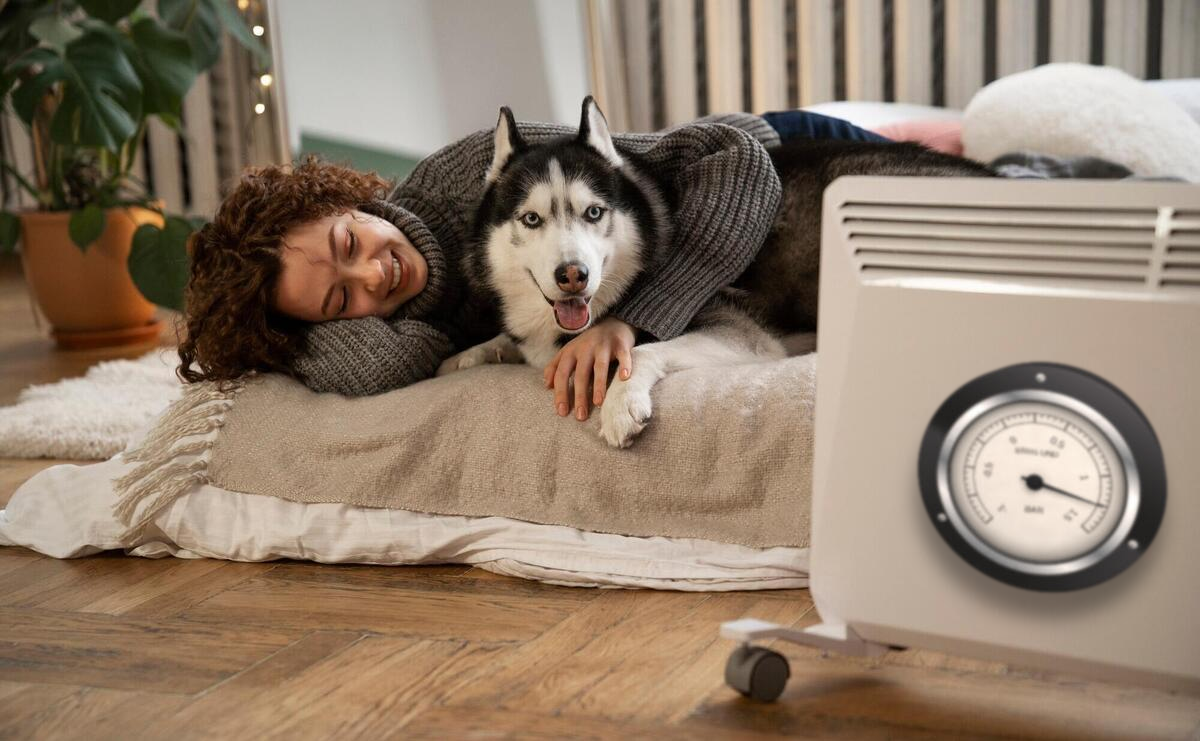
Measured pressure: 1.25 bar
